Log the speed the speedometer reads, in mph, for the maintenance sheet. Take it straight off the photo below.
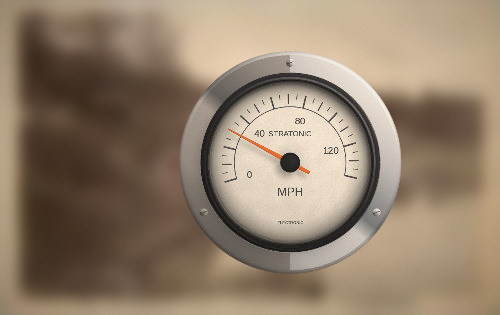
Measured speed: 30 mph
